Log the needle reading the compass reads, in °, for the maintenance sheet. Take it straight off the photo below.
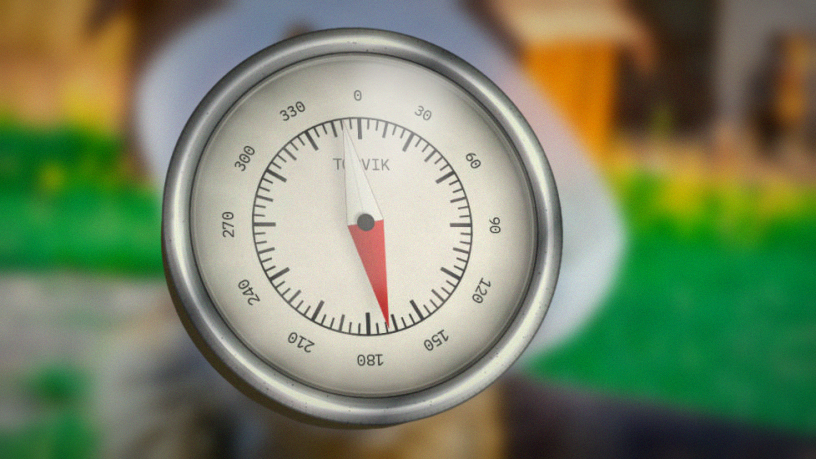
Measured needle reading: 170 °
